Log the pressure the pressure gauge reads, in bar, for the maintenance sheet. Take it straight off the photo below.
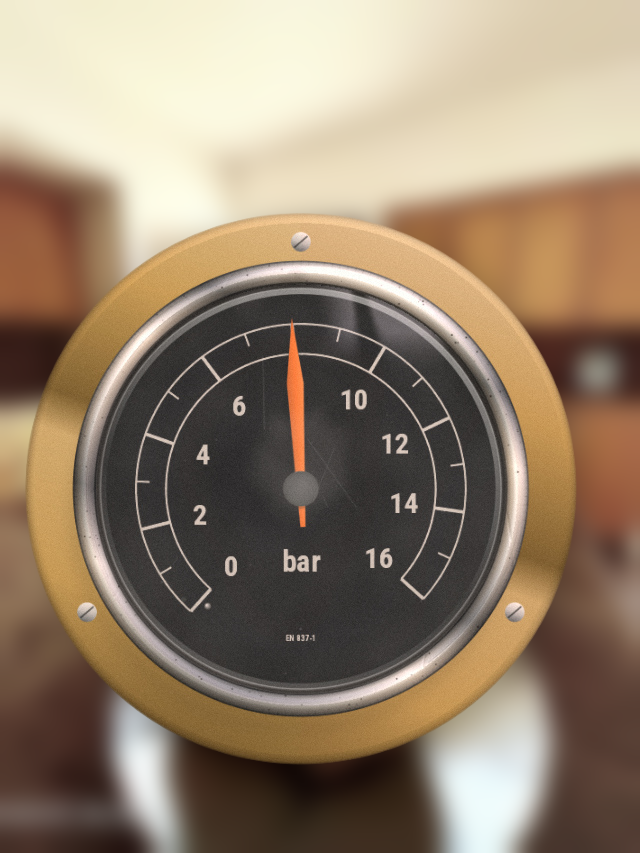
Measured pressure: 8 bar
